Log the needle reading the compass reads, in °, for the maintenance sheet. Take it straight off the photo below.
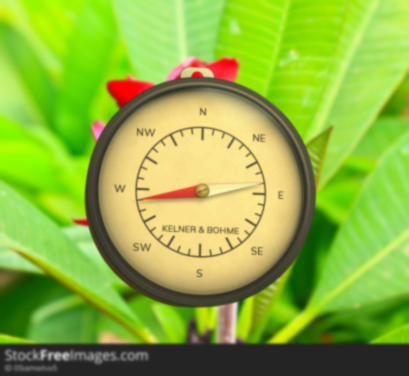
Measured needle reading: 260 °
